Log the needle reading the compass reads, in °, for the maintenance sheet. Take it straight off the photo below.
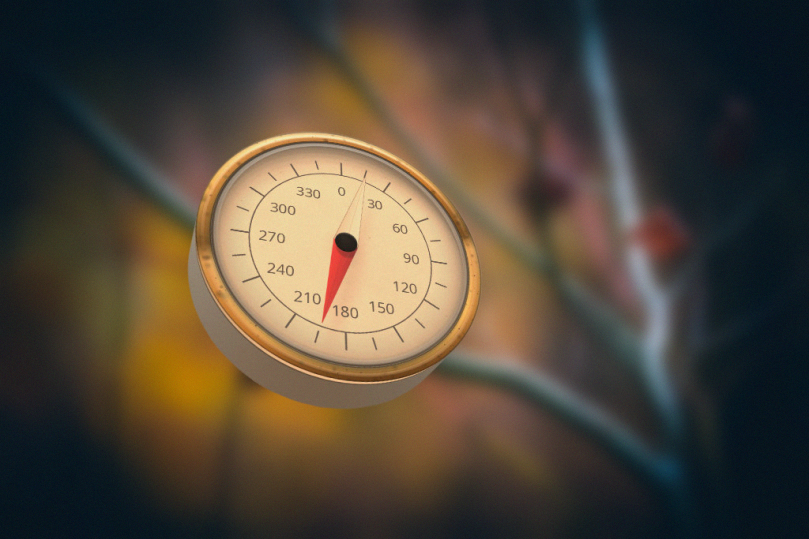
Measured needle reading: 195 °
